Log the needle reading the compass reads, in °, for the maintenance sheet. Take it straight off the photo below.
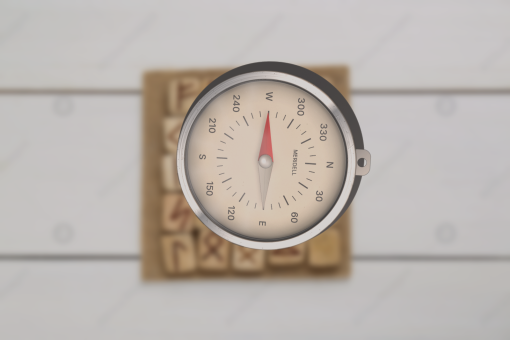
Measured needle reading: 270 °
